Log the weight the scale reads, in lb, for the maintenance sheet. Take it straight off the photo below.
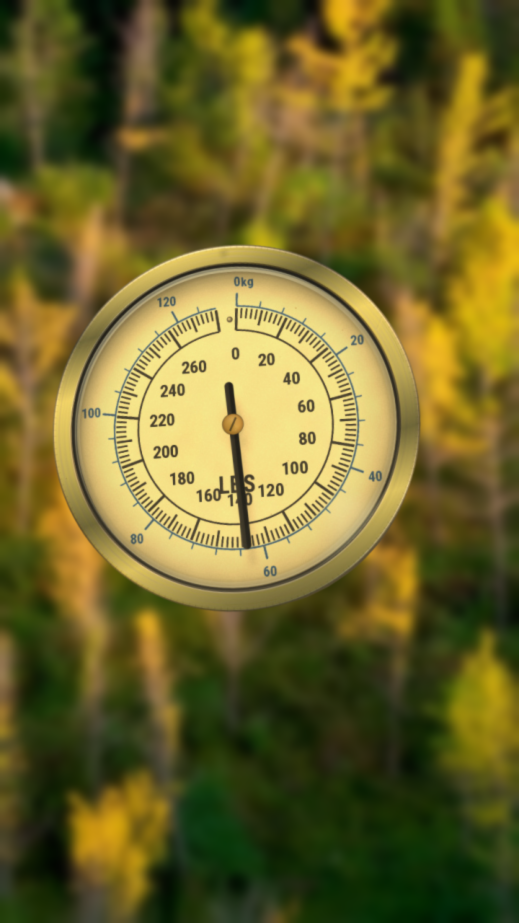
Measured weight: 138 lb
